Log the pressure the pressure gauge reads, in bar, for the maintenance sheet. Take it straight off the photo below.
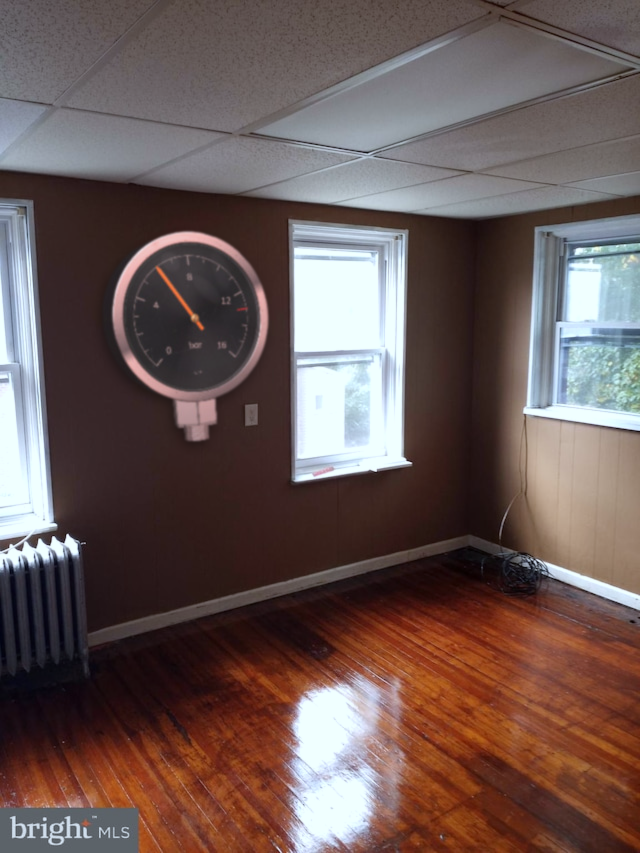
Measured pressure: 6 bar
